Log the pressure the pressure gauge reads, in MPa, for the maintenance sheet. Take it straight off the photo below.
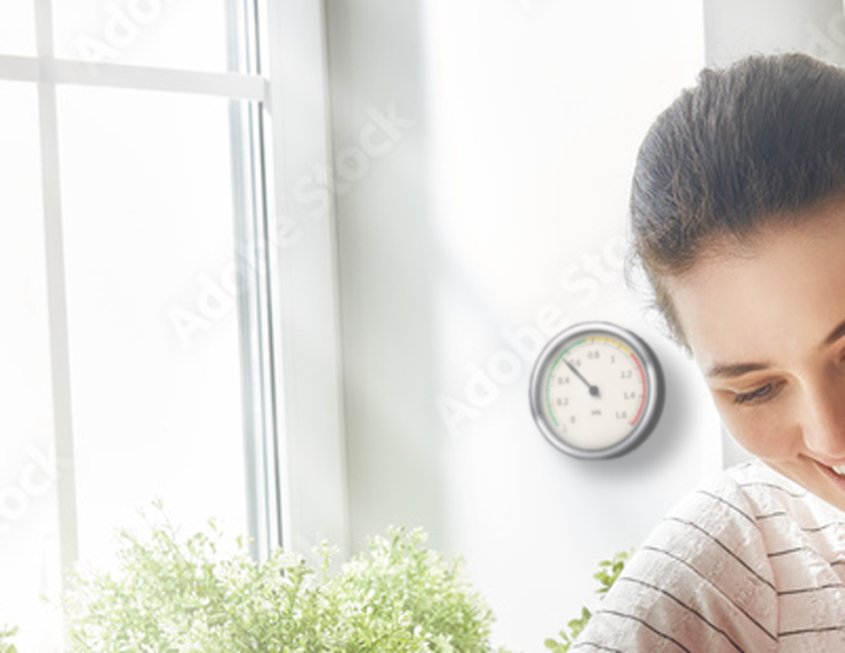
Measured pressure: 0.55 MPa
